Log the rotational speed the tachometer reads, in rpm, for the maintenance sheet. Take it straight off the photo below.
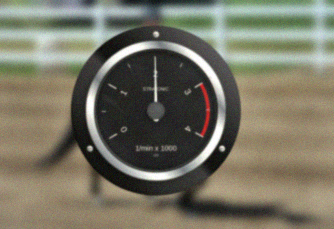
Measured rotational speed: 2000 rpm
